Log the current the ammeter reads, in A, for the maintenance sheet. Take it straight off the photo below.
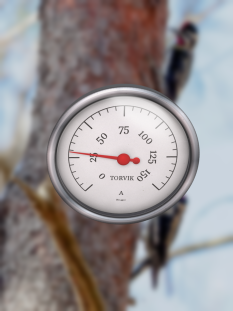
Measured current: 30 A
